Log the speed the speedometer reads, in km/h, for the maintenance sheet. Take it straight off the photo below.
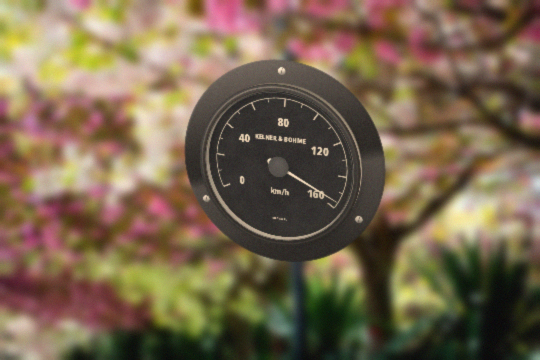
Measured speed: 155 km/h
